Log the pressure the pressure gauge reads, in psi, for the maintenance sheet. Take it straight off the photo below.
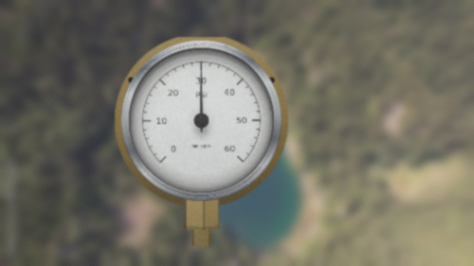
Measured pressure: 30 psi
